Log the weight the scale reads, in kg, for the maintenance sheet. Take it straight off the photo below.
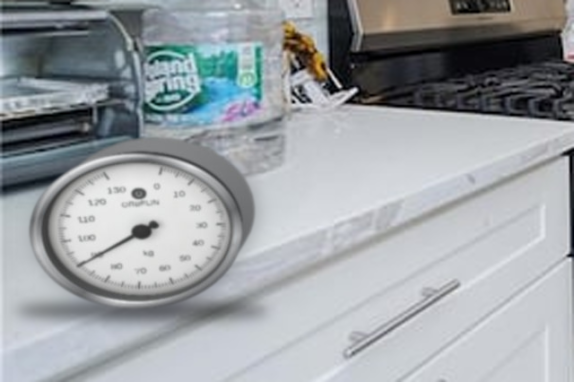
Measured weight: 90 kg
